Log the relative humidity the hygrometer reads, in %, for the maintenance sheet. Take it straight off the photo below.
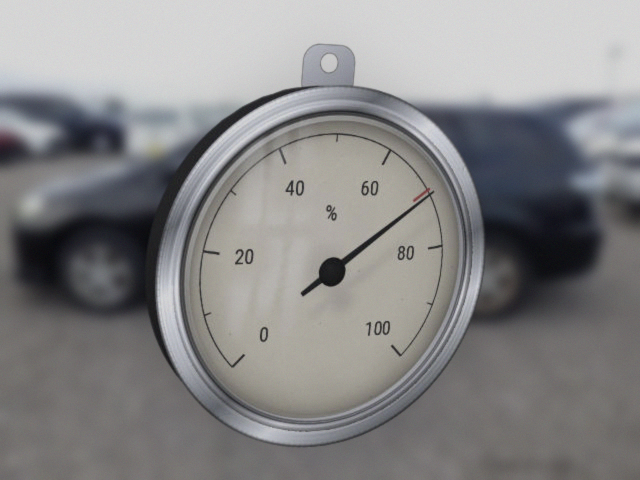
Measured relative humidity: 70 %
